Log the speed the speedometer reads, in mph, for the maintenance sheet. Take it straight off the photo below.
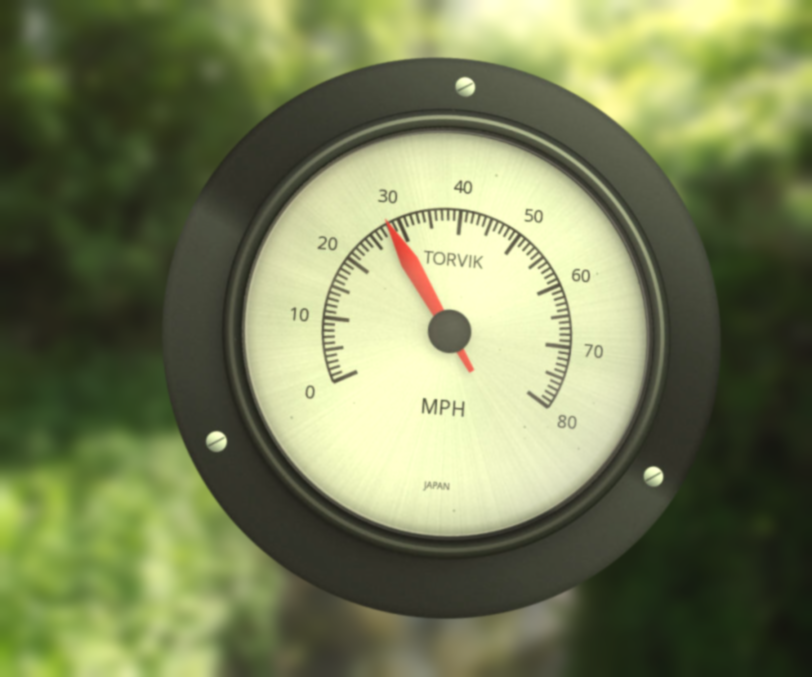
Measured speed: 28 mph
